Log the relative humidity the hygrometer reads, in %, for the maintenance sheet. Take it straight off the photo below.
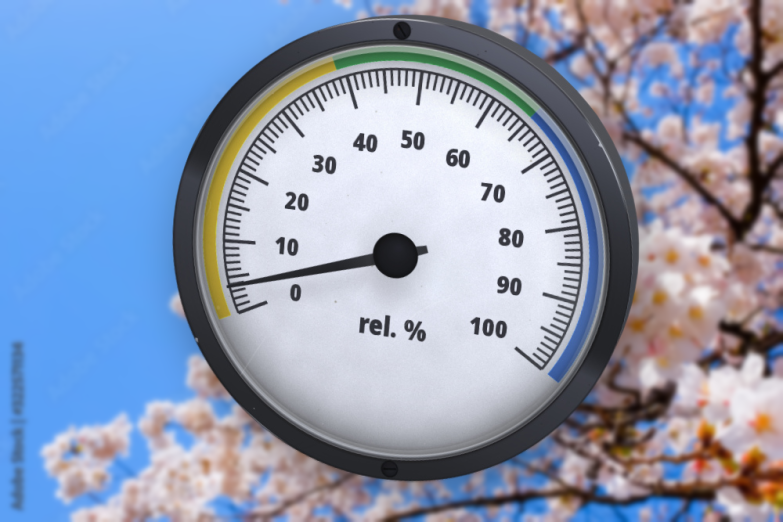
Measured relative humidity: 4 %
